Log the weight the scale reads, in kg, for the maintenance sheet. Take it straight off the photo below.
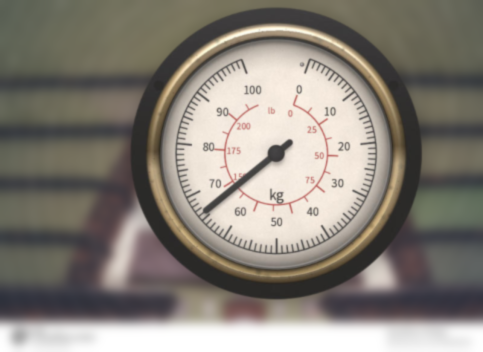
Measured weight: 66 kg
